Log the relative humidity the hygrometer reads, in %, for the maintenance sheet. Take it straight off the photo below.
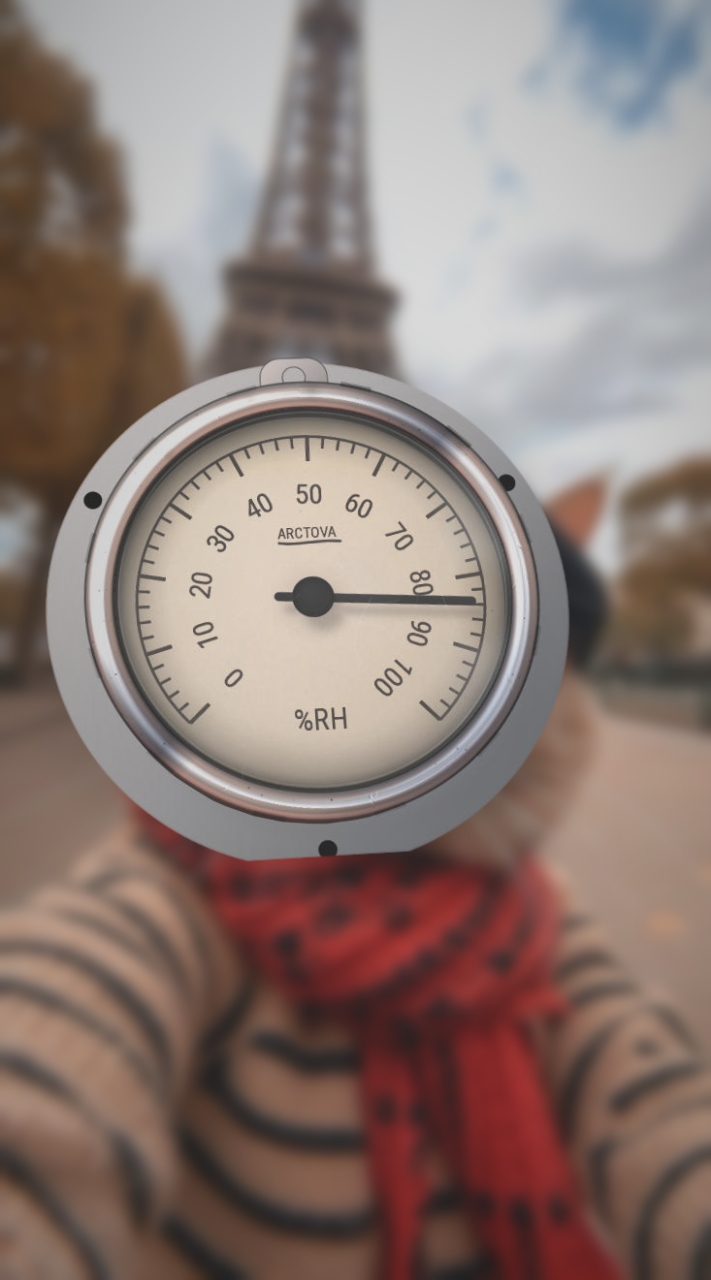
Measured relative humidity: 84 %
